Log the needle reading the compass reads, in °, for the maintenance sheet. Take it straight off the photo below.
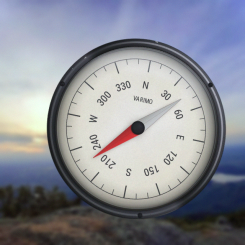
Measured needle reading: 225 °
